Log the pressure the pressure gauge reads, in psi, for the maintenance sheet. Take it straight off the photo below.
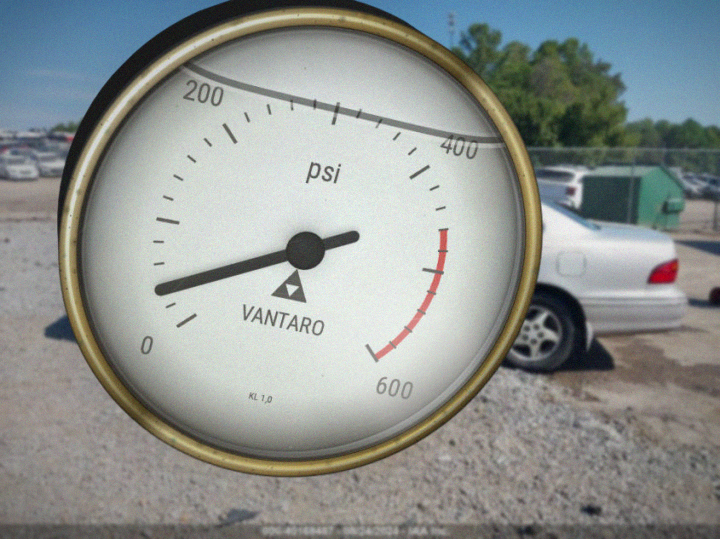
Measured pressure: 40 psi
